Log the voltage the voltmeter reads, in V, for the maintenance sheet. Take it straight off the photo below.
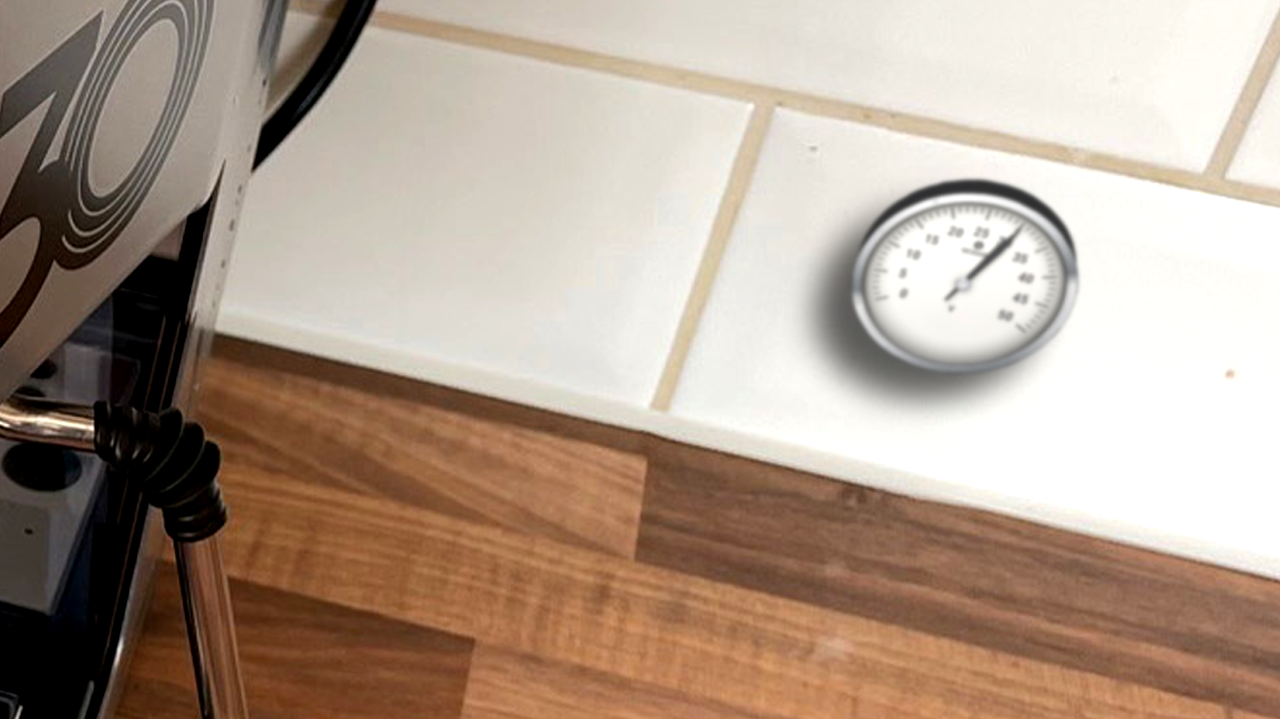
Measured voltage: 30 V
